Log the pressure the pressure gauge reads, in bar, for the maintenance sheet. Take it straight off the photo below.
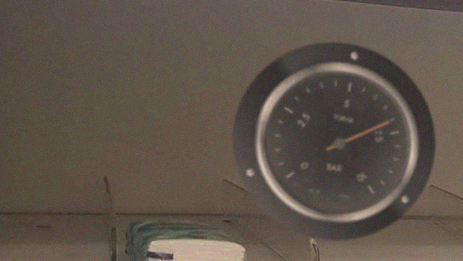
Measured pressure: 7 bar
